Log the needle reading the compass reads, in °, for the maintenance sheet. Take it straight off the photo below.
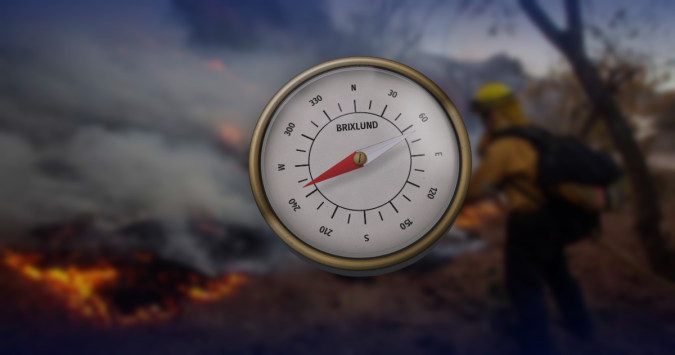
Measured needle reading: 247.5 °
